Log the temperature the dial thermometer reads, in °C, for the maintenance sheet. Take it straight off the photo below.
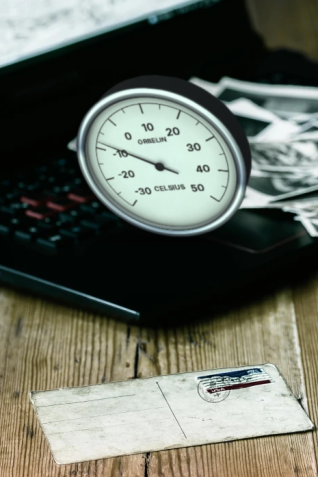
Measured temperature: -7.5 °C
